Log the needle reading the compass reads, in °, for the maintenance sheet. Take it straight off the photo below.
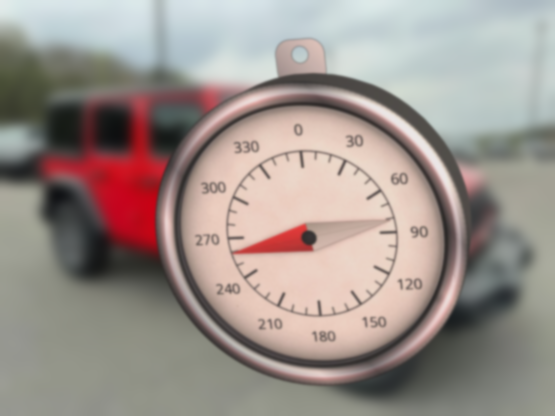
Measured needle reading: 260 °
